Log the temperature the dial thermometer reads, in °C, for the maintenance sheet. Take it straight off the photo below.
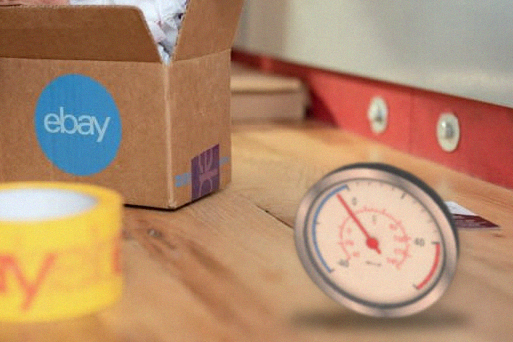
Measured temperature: -4 °C
